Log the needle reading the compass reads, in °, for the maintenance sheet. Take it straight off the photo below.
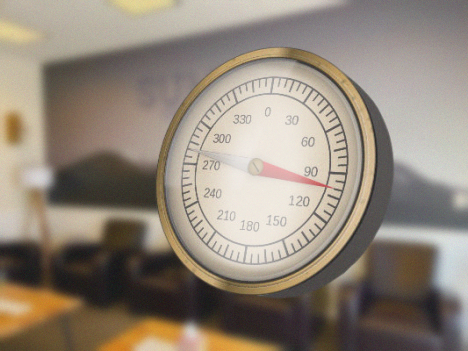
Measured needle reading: 100 °
